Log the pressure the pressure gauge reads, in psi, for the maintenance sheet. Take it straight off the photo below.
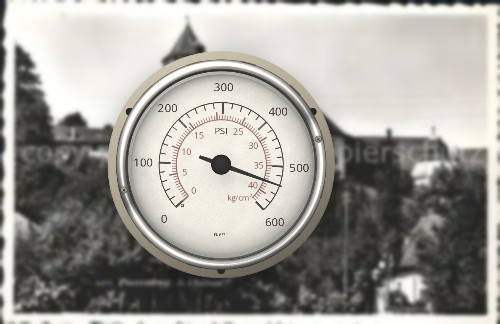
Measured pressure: 540 psi
